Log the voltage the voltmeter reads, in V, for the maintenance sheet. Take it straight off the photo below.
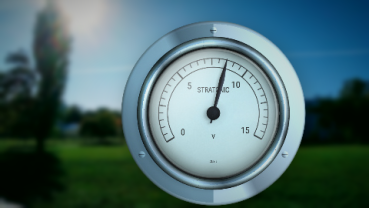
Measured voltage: 8.5 V
